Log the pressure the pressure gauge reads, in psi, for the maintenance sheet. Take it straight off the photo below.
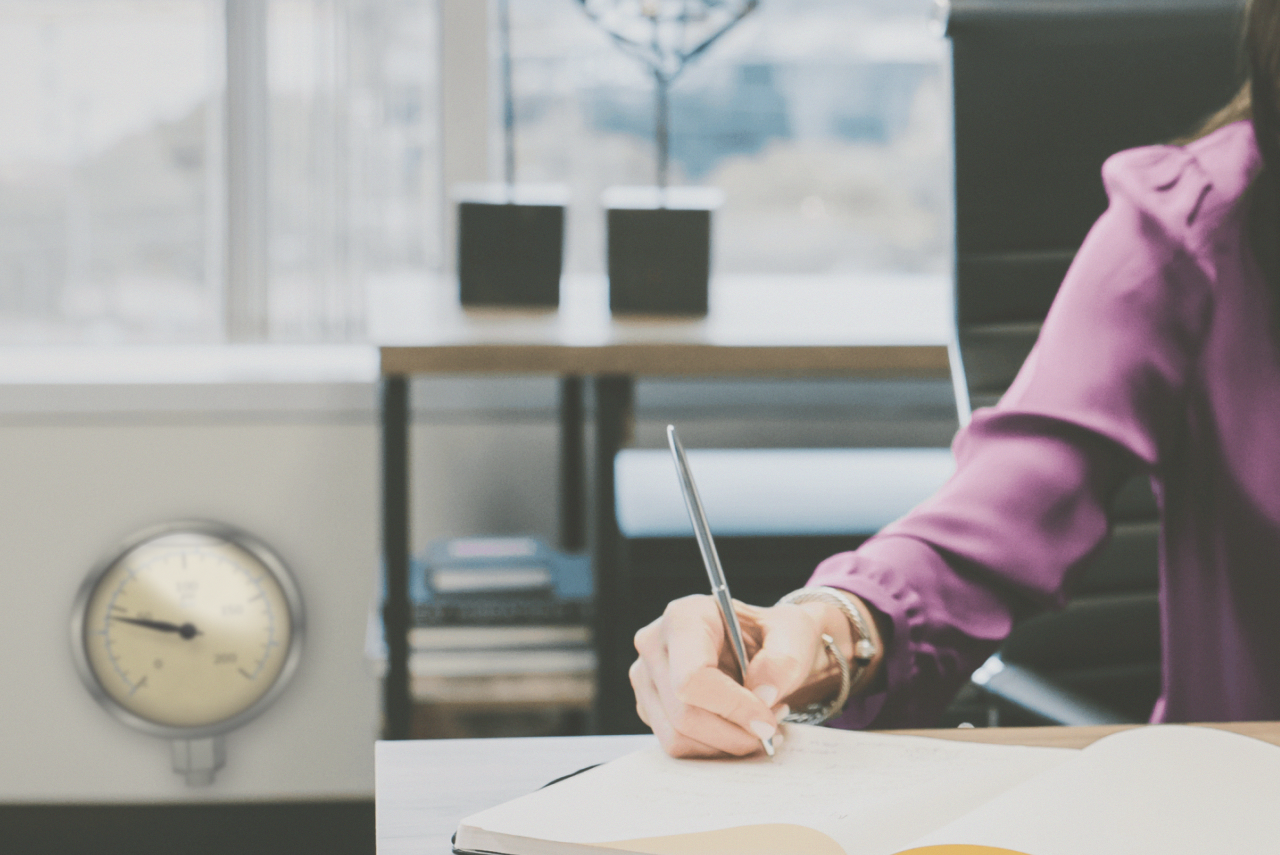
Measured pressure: 45 psi
